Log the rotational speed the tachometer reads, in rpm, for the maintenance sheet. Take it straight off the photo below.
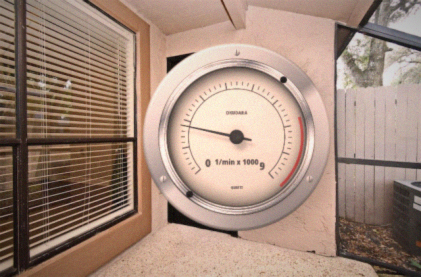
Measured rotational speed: 1800 rpm
